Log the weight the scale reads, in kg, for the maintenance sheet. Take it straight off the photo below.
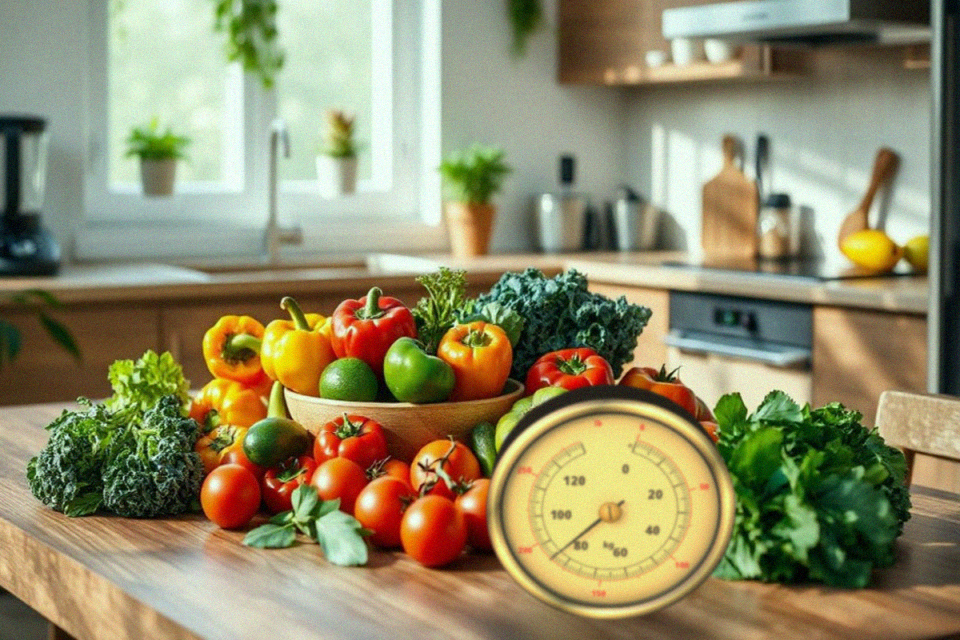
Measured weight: 85 kg
